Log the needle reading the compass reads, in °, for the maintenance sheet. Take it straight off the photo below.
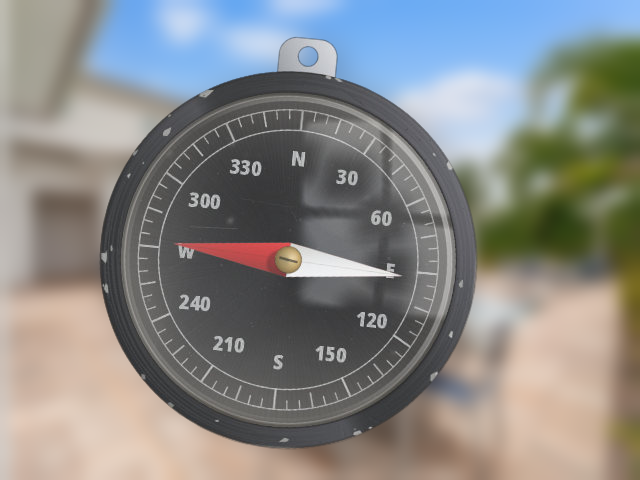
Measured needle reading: 272.5 °
